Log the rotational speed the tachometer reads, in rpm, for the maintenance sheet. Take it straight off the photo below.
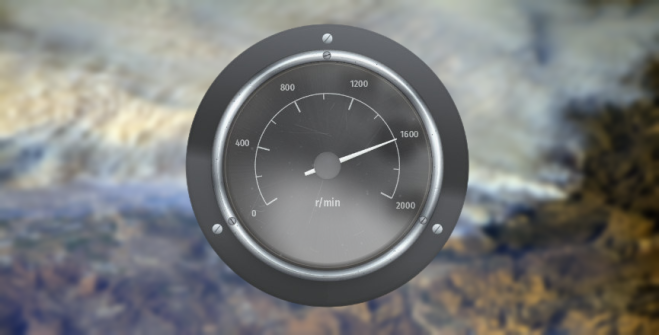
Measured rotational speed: 1600 rpm
